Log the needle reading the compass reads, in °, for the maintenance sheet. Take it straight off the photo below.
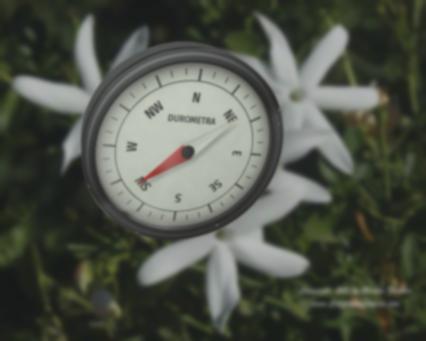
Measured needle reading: 230 °
